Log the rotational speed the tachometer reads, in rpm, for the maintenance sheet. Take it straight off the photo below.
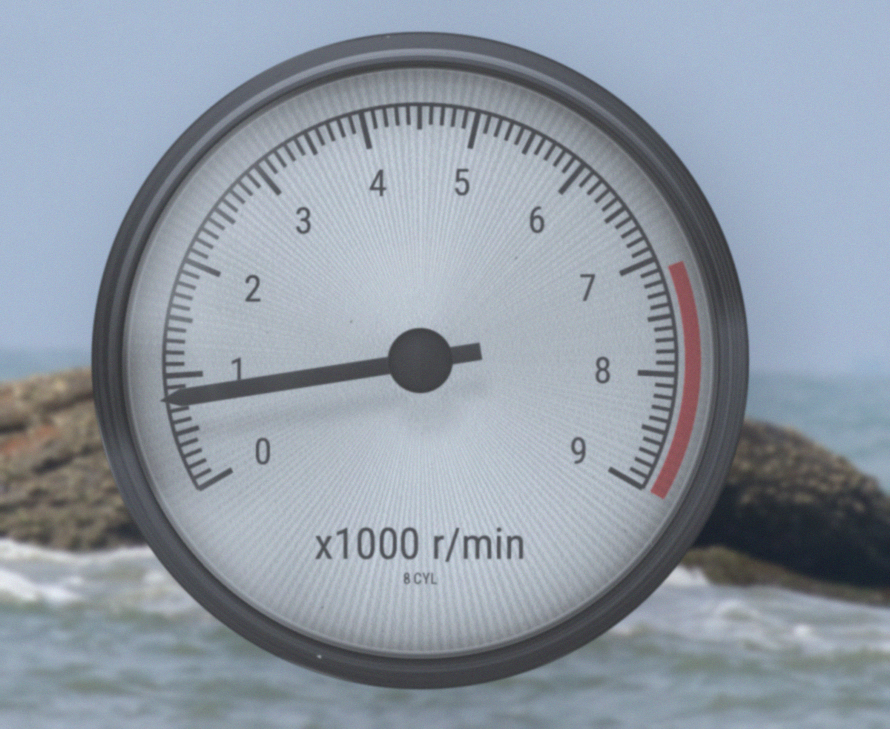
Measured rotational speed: 800 rpm
